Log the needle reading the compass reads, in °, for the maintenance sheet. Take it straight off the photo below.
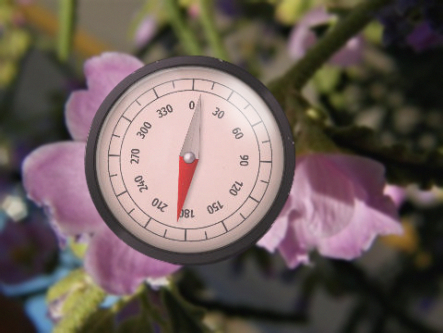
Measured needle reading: 187.5 °
